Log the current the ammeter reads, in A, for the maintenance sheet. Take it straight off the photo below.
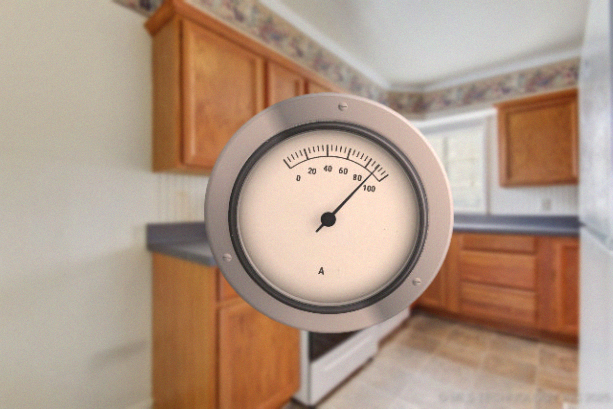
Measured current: 88 A
